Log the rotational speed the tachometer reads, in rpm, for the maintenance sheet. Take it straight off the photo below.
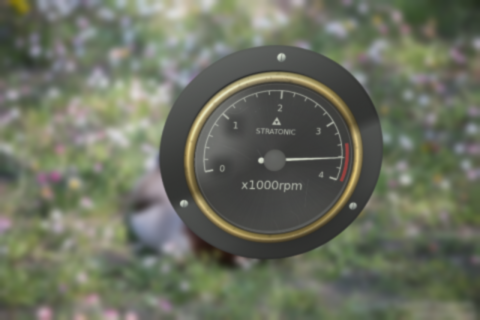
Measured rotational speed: 3600 rpm
